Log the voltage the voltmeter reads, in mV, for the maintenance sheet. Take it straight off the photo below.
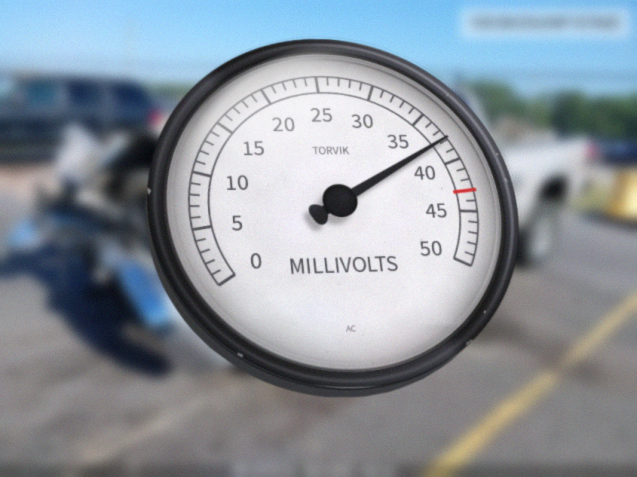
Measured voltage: 38 mV
